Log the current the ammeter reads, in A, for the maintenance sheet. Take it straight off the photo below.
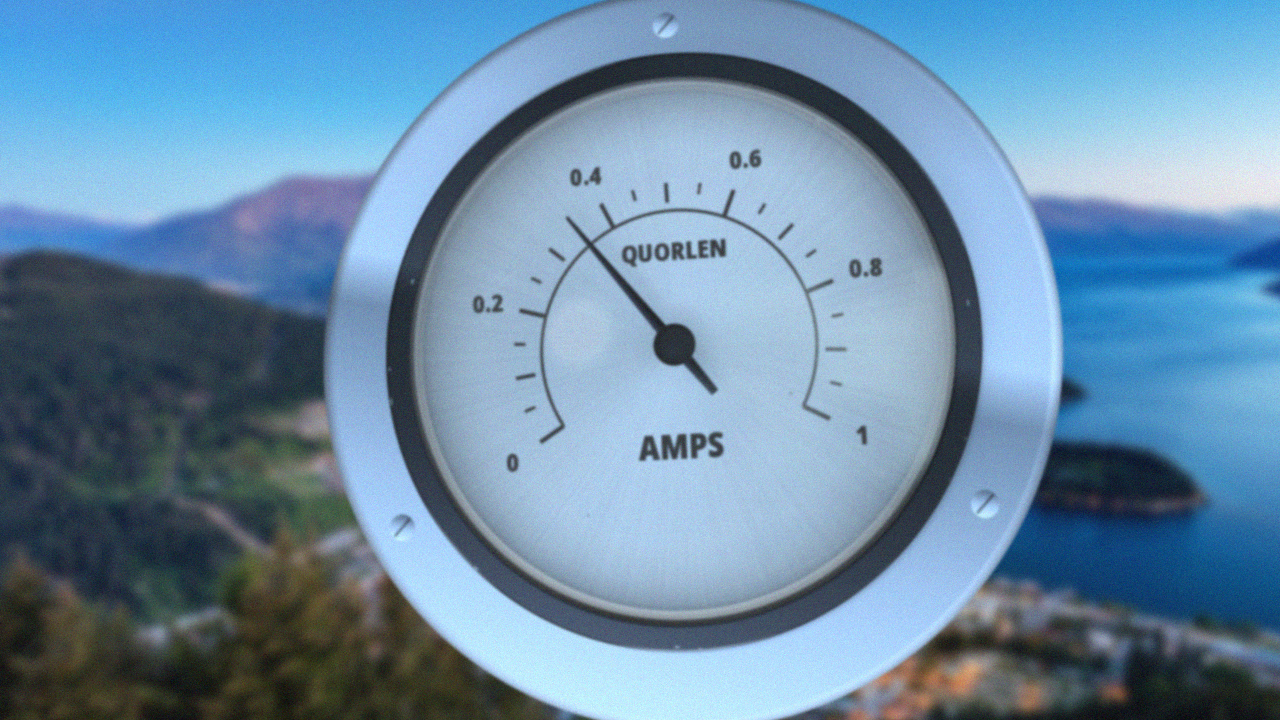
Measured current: 0.35 A
